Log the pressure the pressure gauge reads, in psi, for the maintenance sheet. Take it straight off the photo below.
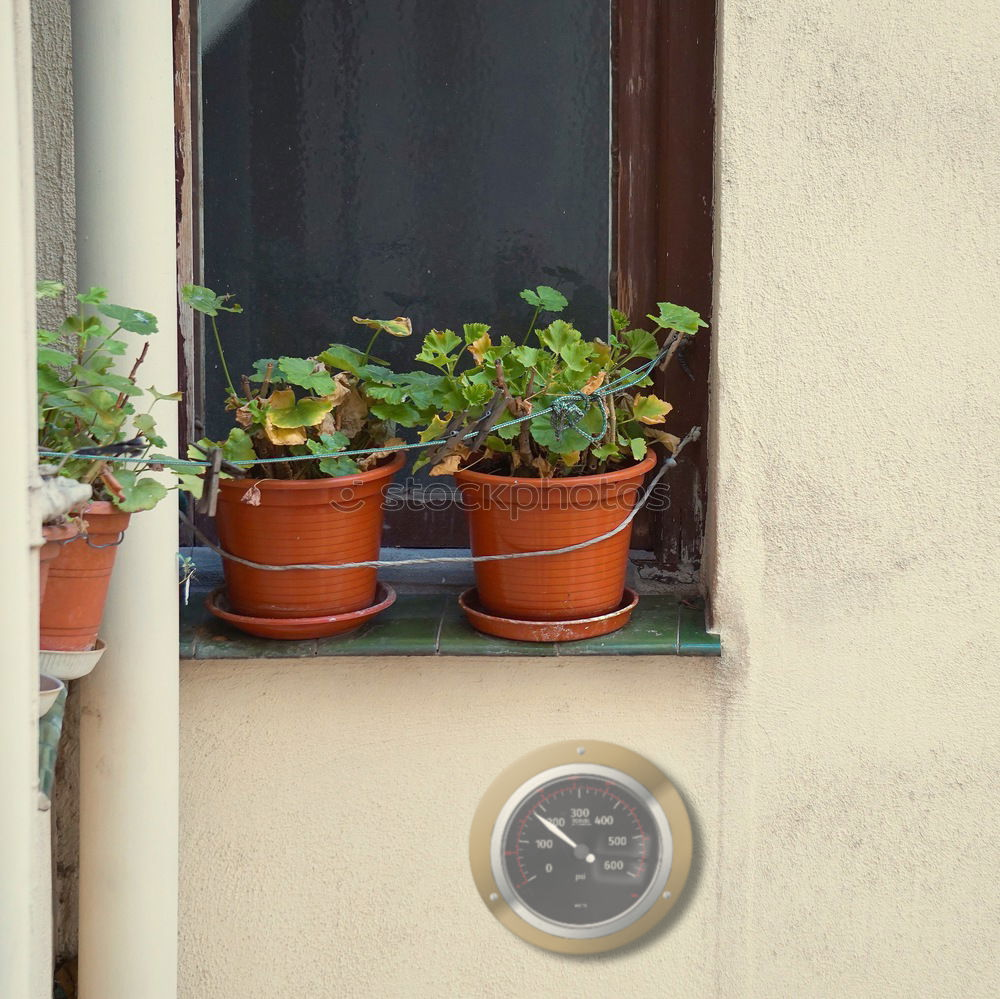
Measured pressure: 180 psi
